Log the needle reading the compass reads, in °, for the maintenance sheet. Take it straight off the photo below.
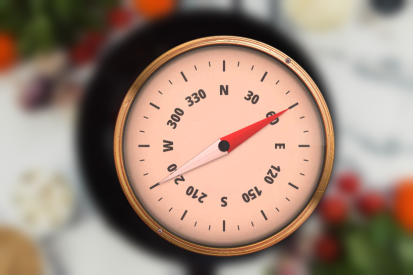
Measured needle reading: 60 °
